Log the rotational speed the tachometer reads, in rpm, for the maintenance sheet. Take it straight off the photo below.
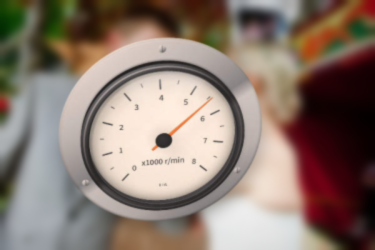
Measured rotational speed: 5500 rpm
